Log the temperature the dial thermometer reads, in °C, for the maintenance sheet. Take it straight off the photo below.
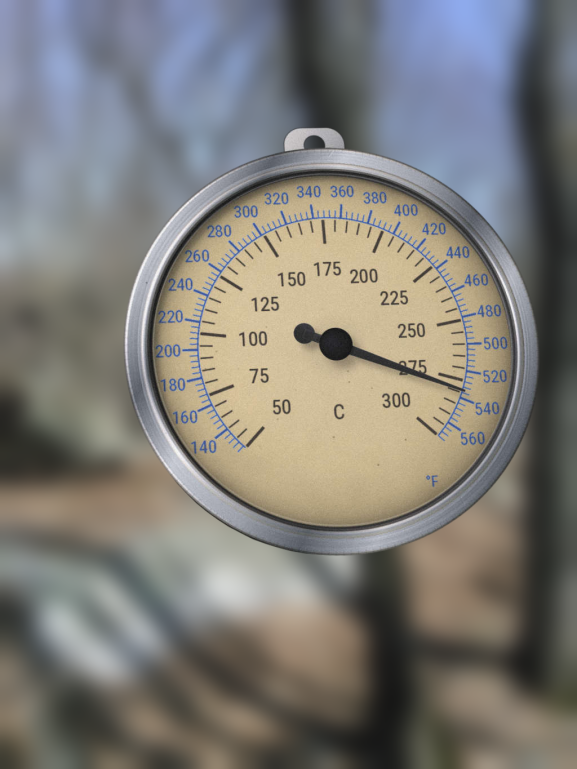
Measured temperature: 280 °C
